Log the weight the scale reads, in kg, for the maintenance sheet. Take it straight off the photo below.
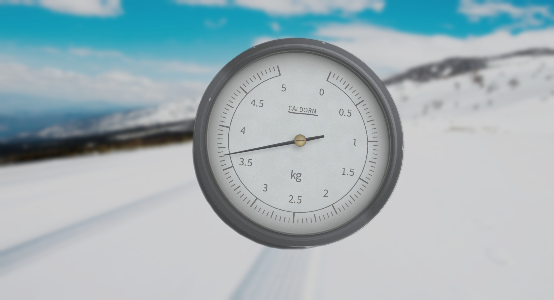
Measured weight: 3.65 kg
